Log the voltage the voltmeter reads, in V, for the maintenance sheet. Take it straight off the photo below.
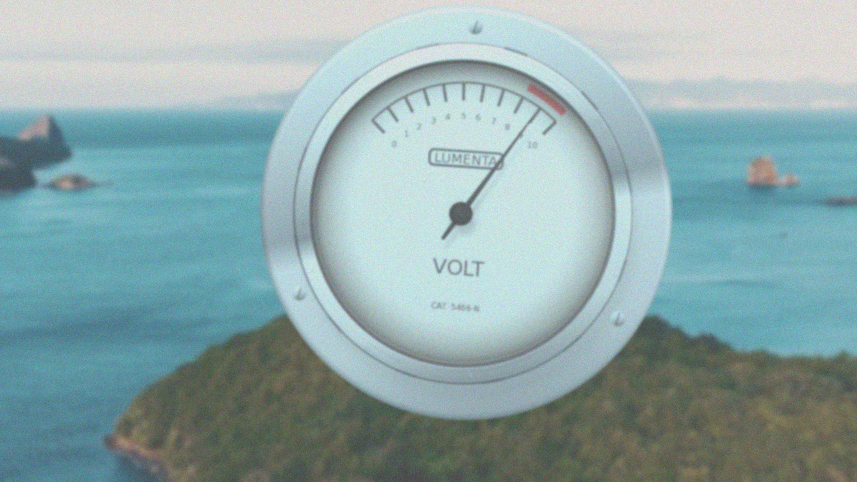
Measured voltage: 9 V
